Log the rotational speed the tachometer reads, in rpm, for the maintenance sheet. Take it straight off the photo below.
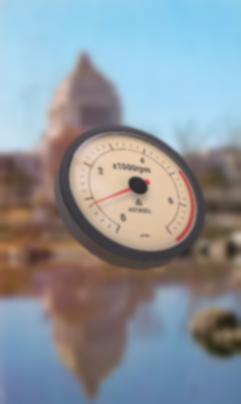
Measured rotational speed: 800 rpm
